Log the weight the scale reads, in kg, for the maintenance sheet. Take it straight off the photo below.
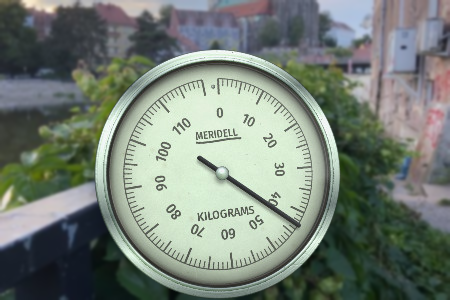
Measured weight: 43 kg
